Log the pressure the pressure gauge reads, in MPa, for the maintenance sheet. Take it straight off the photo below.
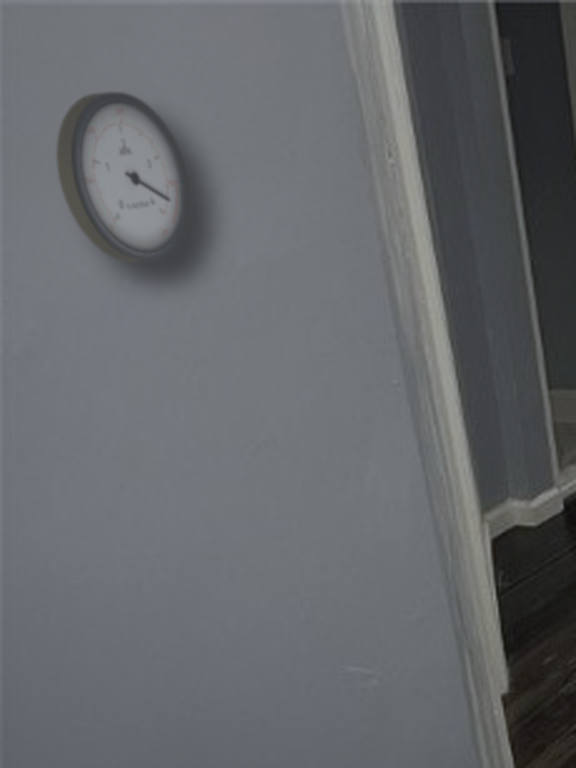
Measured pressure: 3.75 MPa
